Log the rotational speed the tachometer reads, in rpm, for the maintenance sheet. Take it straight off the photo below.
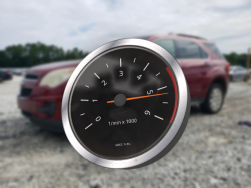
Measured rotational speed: 5250 rpm
